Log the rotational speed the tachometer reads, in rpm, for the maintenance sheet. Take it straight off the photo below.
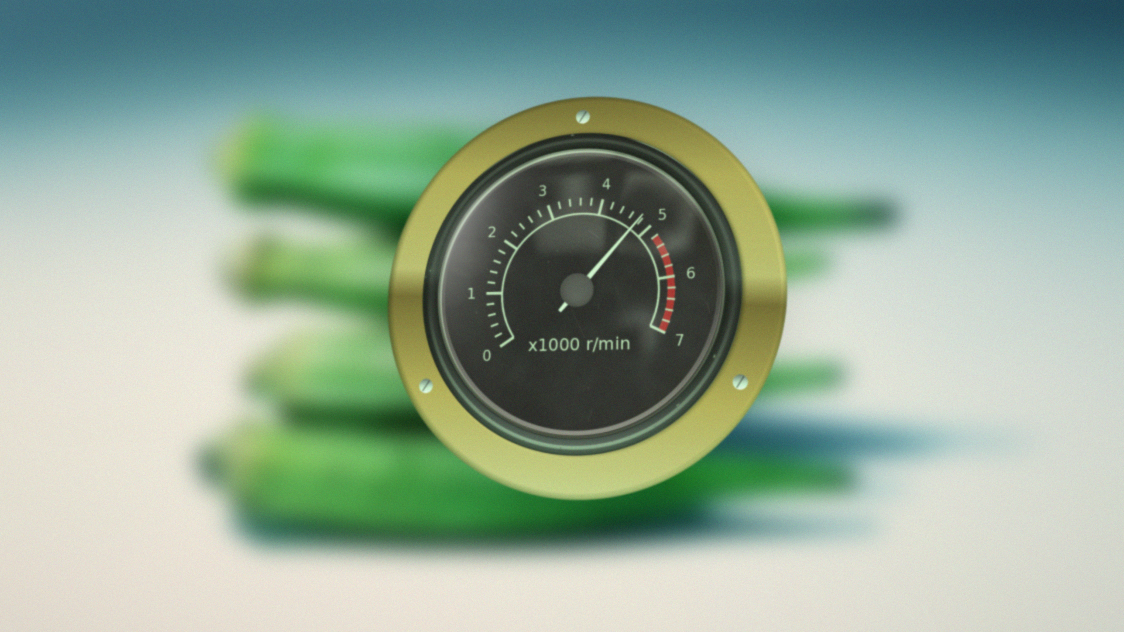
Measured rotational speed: 4800 rpm
